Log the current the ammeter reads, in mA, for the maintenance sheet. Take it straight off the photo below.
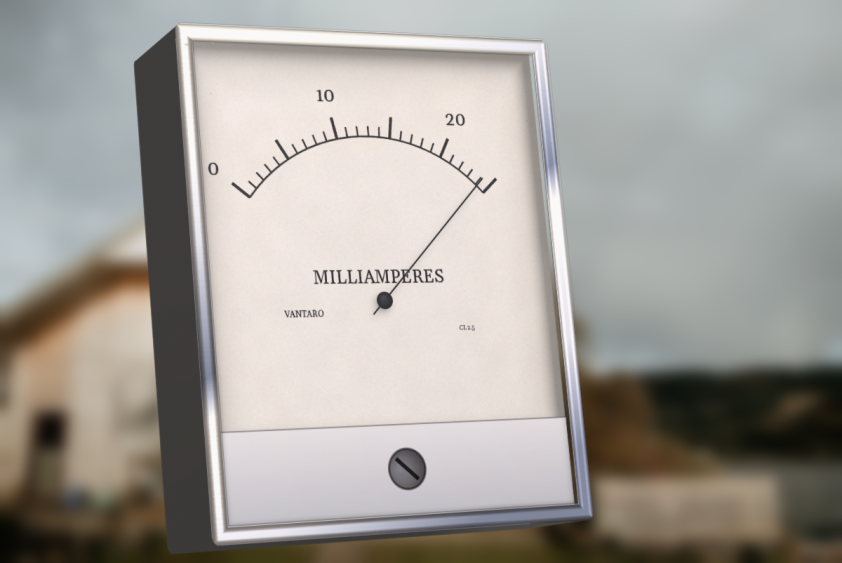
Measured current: 24 mA
